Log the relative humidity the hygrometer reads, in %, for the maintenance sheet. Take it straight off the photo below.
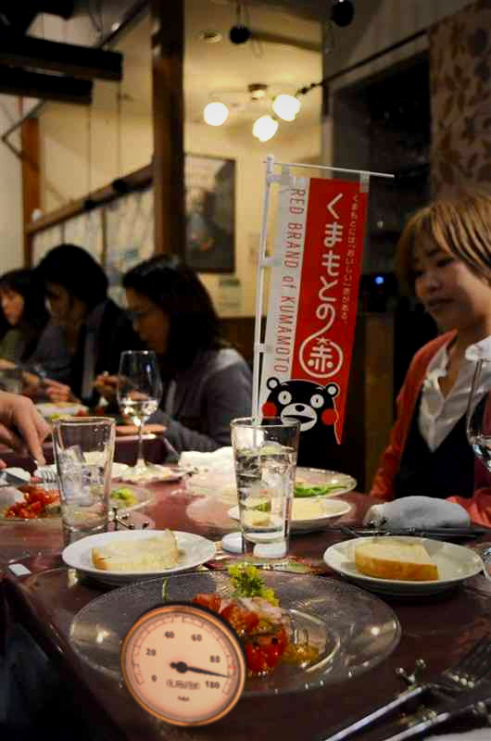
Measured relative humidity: 90 %
